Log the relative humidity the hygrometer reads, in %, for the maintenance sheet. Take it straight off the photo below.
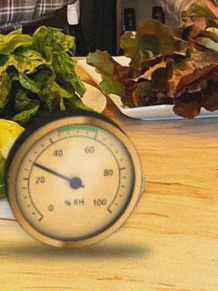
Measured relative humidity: 28 %
